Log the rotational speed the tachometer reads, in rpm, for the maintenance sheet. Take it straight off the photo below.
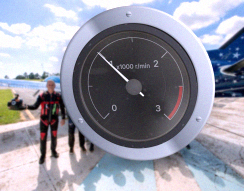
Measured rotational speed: 1000 rpm
